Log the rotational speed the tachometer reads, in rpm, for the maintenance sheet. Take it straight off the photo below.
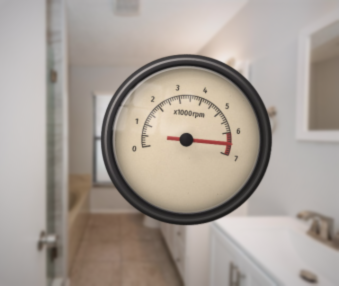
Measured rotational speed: 6500 rpm
